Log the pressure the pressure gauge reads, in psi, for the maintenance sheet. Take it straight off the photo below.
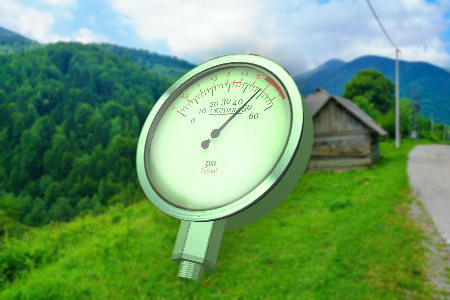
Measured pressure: 50 psi
